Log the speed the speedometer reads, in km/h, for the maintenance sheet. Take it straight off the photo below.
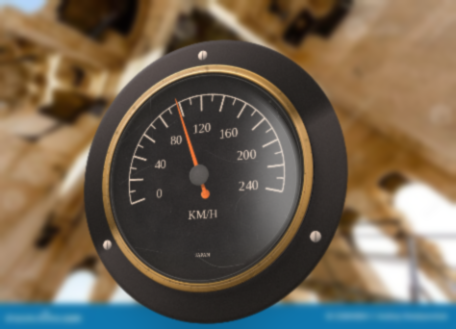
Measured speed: 100 km/h
